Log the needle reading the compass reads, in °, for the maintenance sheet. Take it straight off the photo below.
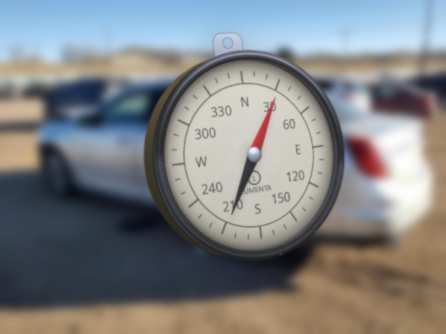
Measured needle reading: 30 °
